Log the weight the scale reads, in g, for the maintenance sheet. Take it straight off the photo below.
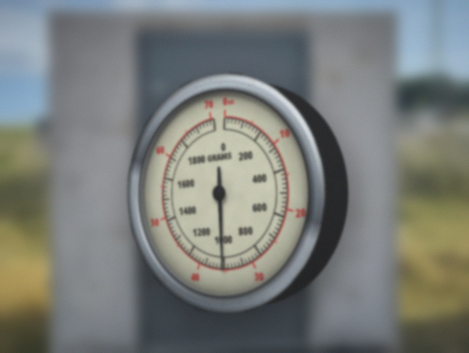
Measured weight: 1000 g
